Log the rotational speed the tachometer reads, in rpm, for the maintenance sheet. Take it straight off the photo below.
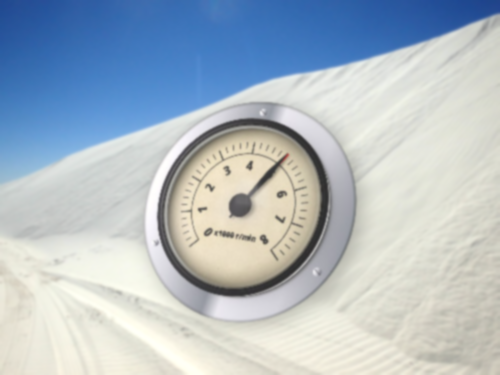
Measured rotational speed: 5000 rpm
